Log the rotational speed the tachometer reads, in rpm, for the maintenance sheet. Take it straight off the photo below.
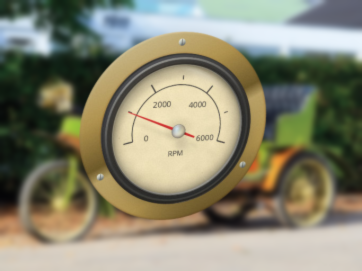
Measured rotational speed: 1000 rpm
